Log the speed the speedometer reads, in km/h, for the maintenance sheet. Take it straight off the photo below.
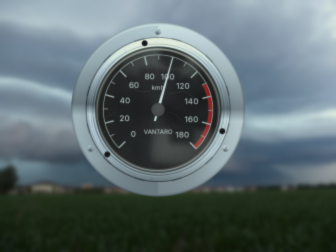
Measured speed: 100 km/h
